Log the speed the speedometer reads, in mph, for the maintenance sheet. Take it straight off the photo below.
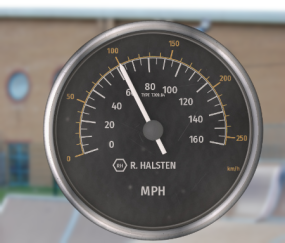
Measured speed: 62.5 mph
